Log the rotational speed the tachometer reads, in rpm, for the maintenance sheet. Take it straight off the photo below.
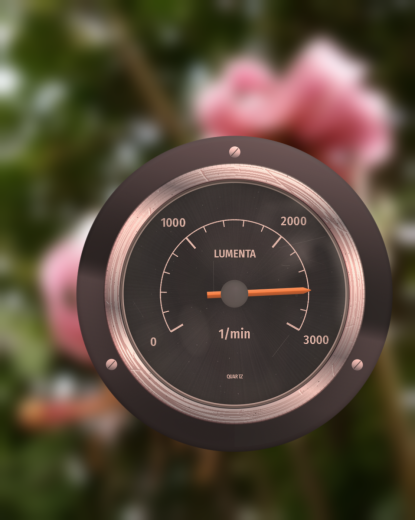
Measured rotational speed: 2600 rpm
